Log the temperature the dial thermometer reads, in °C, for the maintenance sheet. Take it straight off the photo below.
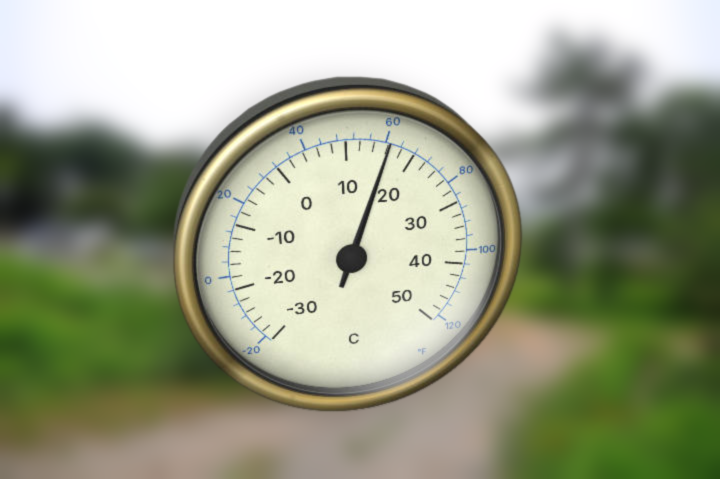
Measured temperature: 16 °C
